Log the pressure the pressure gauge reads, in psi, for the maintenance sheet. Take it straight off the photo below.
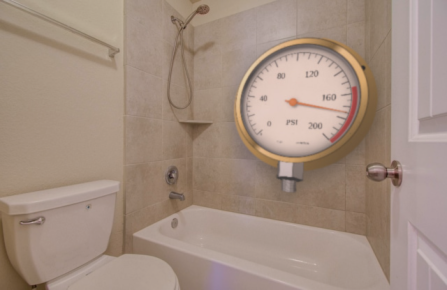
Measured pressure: 175 psi
